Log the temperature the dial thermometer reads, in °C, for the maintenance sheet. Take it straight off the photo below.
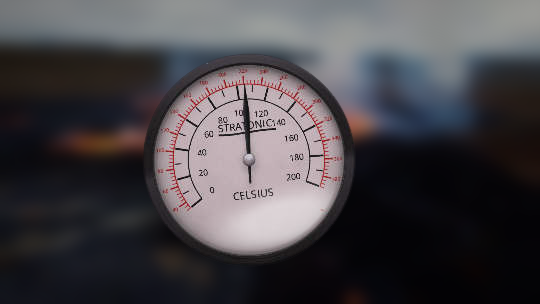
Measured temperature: 105 °C
